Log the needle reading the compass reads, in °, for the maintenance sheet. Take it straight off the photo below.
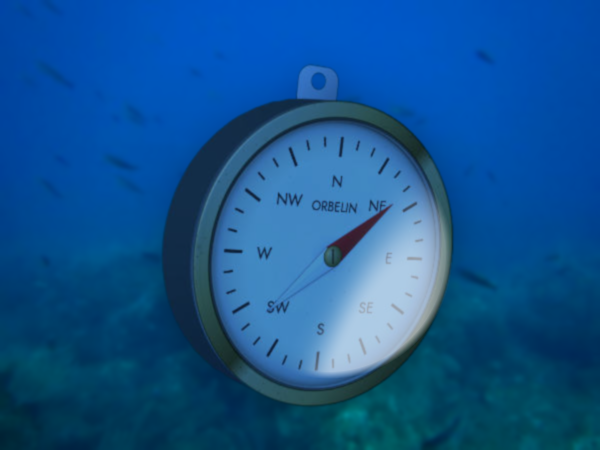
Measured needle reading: 50 °
